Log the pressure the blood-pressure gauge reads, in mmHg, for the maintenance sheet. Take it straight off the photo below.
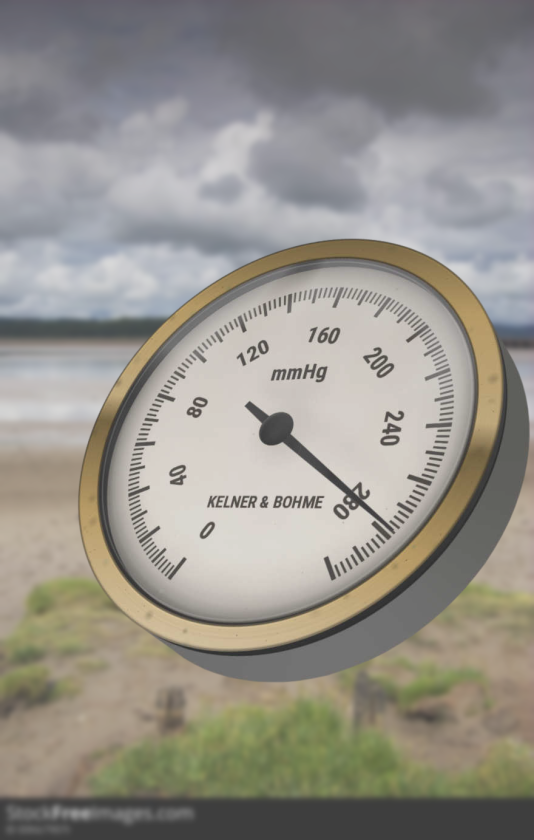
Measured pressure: 278 mmHg
